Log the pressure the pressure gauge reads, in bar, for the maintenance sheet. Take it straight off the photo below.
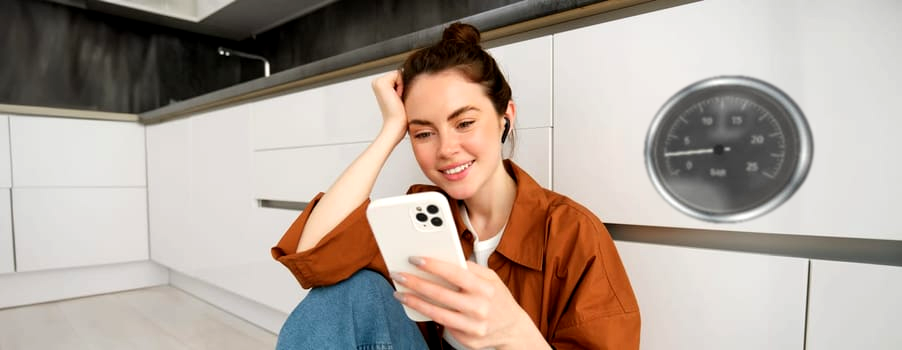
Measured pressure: 2.5 bar
